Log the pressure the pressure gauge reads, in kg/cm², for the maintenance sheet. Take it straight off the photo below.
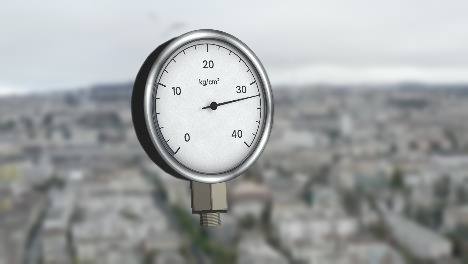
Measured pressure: 32 kg/cm²
